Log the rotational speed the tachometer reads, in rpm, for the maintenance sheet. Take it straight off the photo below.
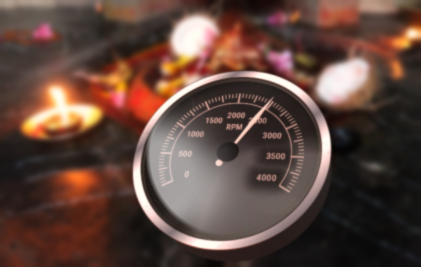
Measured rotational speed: 2500 rpm
